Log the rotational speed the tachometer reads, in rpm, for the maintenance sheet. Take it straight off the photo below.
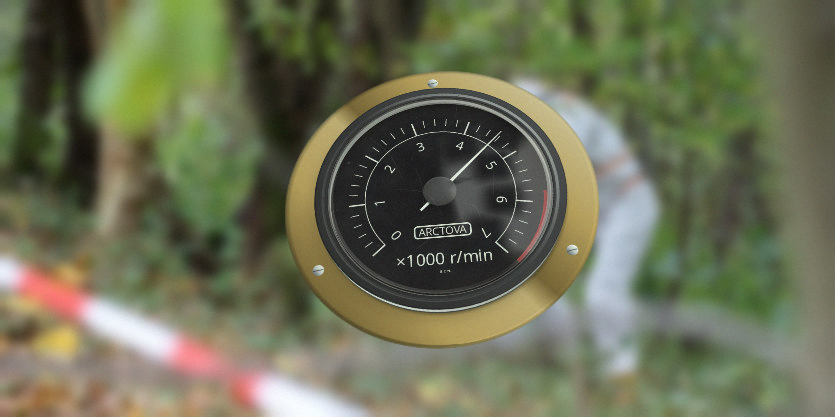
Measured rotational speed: 4600 rpm
